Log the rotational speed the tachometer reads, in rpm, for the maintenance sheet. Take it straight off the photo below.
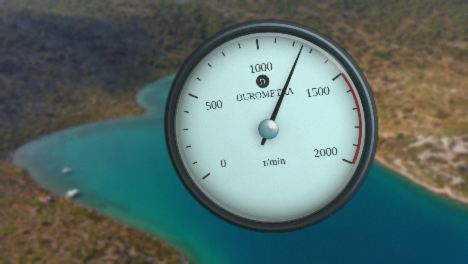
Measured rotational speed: 1250 rpm
